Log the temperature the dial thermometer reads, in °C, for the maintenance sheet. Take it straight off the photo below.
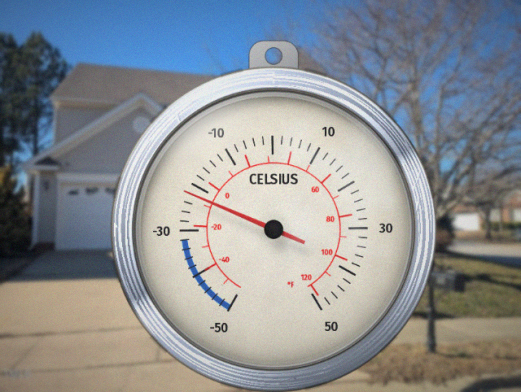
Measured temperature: -22 °C
